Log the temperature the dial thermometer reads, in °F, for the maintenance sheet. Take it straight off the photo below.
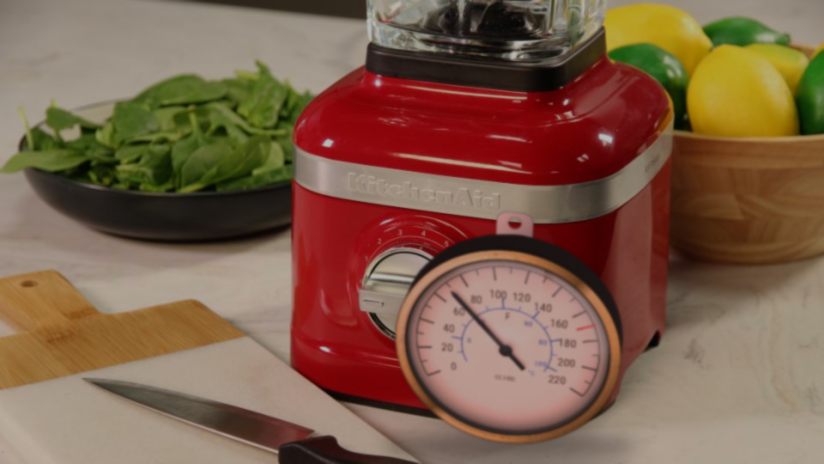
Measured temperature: 70 °F
